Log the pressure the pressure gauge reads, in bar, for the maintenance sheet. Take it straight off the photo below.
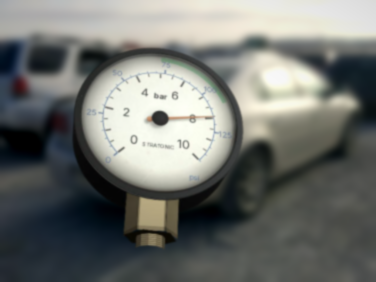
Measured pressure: 8 bar
